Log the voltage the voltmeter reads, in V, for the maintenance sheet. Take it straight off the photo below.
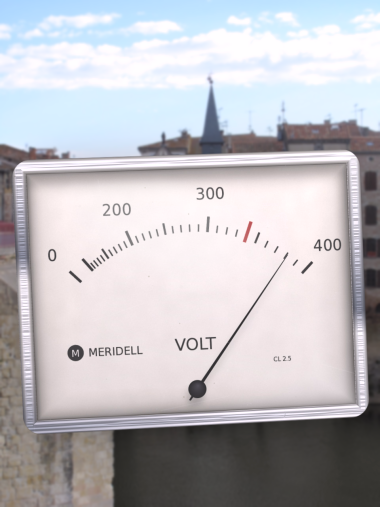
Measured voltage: 380 V
